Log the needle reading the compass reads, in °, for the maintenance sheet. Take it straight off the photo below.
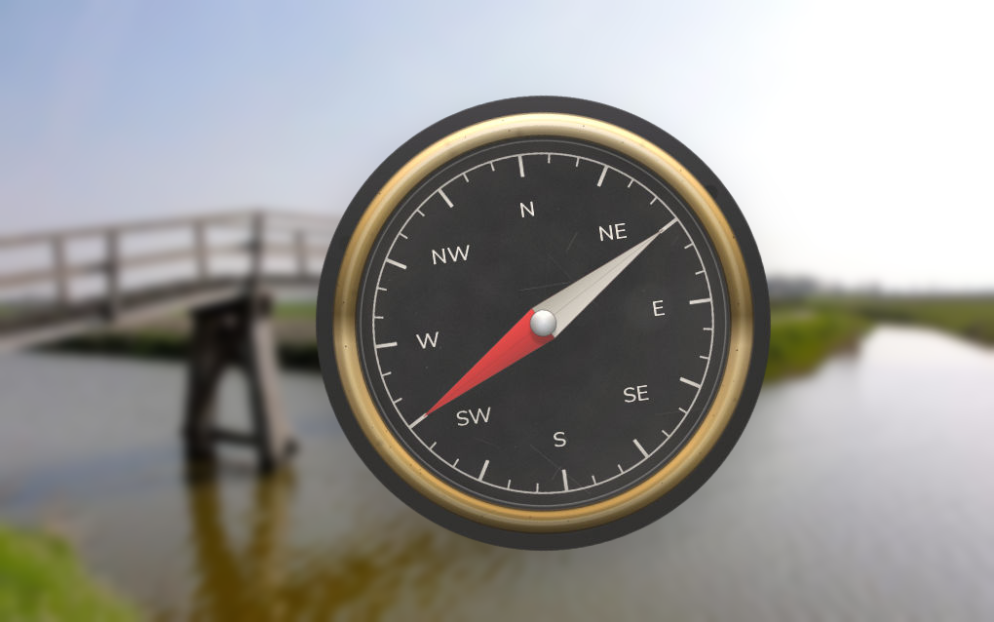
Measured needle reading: 240 °
